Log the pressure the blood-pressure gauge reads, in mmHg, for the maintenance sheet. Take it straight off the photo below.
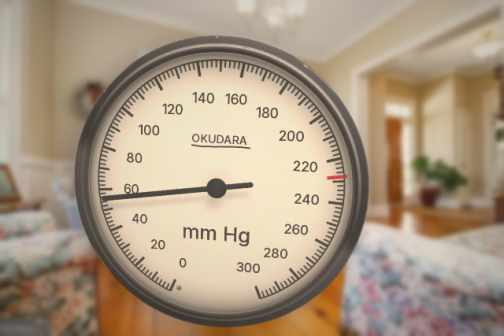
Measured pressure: 56 mmHg
